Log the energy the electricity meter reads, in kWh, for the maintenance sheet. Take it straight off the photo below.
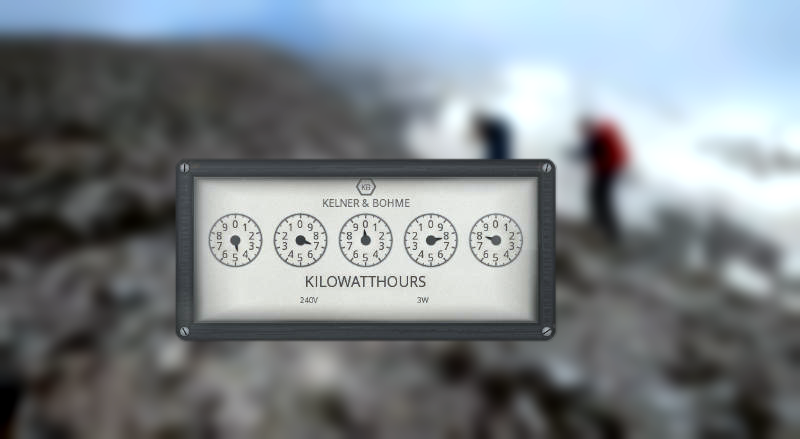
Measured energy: 46978 kWh
